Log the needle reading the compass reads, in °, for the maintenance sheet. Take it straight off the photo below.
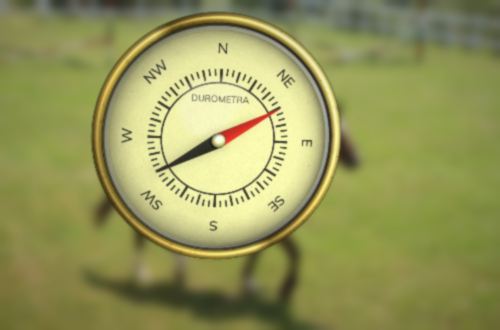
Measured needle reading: 60 °
